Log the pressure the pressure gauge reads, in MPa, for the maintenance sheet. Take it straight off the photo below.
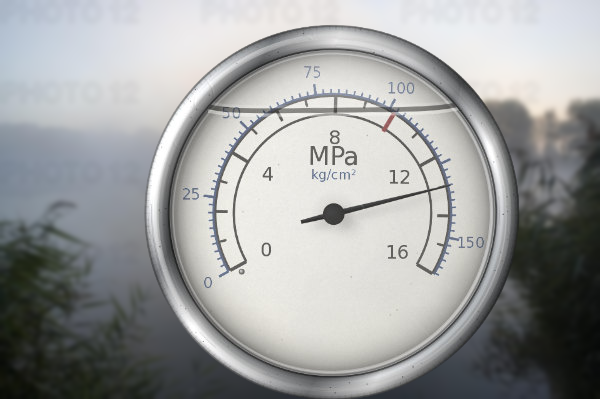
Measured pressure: 13 MPa
